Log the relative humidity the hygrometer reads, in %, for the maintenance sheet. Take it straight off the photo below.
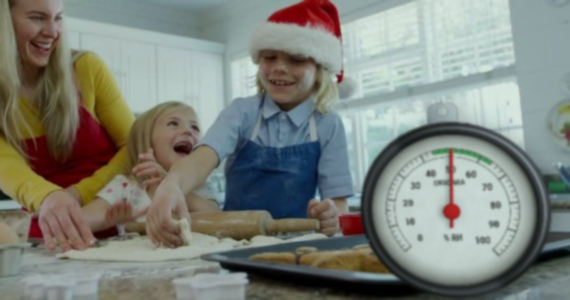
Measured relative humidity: 50 %
